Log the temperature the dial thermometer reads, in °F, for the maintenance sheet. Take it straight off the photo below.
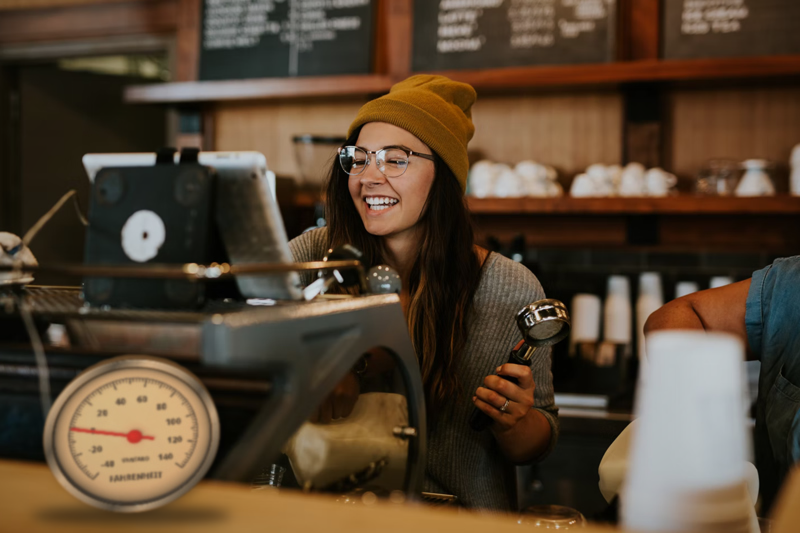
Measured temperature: 0 °F
